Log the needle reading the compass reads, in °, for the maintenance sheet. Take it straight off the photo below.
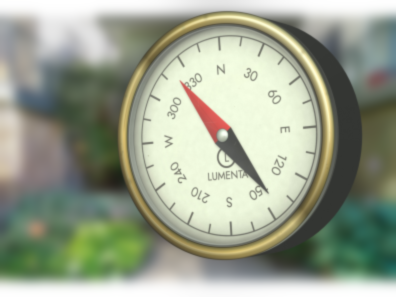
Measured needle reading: 322.5 °
